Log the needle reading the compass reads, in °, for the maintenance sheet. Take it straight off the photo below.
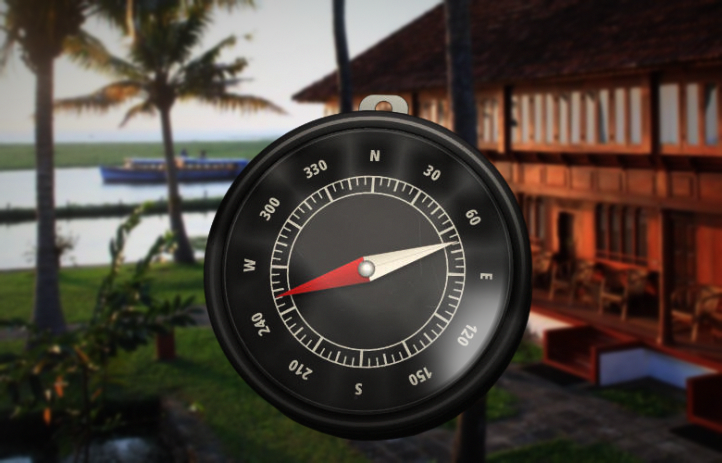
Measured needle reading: 250 °
